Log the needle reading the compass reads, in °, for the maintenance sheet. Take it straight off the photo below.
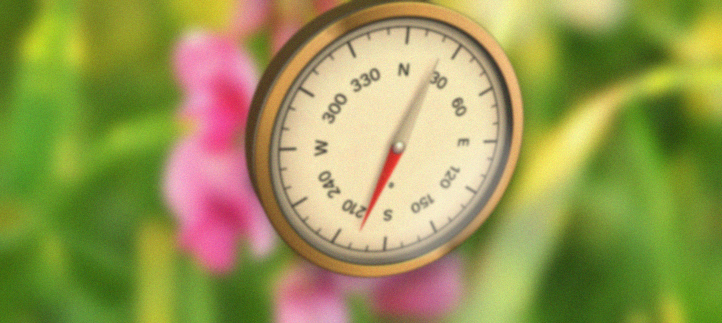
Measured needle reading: 200 °
